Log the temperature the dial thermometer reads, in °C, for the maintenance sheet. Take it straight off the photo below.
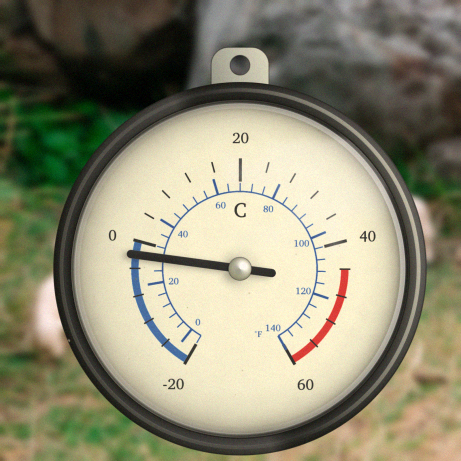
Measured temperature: -2 °C
